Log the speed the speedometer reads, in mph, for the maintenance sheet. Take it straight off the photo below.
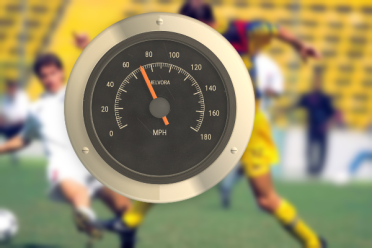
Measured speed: 70 mph
